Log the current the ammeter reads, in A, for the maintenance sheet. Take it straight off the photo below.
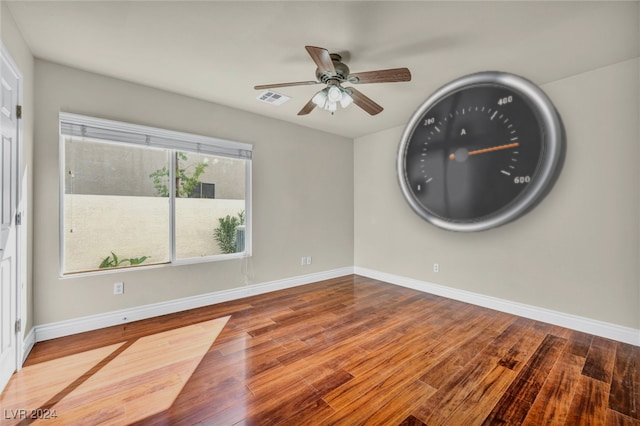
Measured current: 520 A
